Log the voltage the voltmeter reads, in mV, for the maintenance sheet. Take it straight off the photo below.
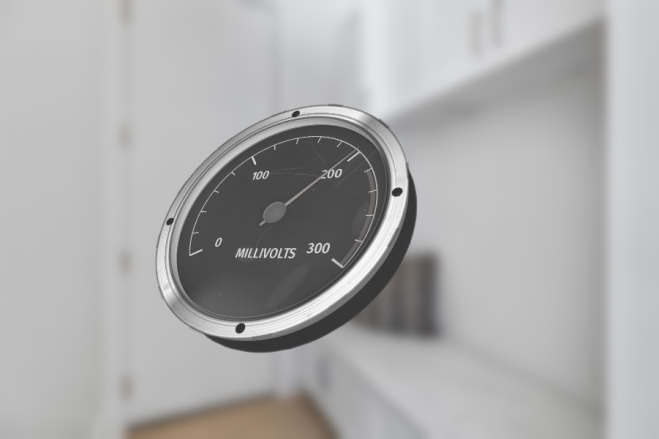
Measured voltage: 200 mV
